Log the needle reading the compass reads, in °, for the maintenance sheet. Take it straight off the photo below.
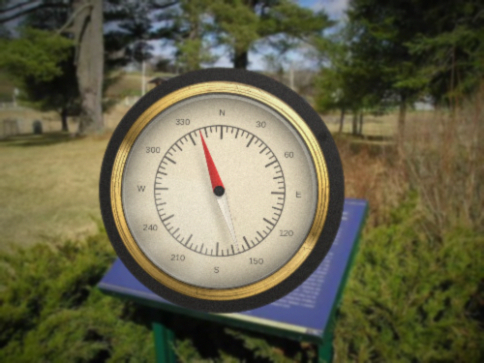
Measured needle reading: 340 °
